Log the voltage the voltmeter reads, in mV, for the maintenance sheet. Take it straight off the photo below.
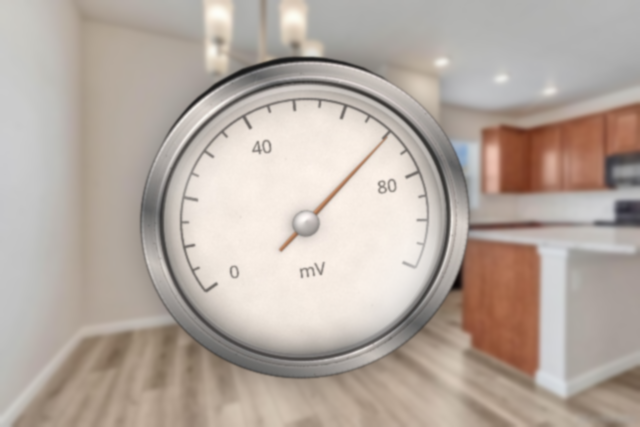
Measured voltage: 70 mV
